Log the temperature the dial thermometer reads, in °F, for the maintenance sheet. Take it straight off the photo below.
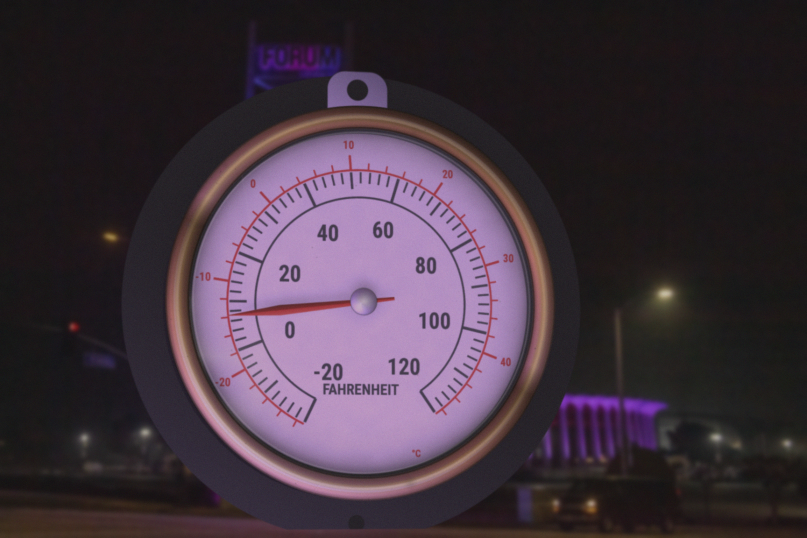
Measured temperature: 7 °F
